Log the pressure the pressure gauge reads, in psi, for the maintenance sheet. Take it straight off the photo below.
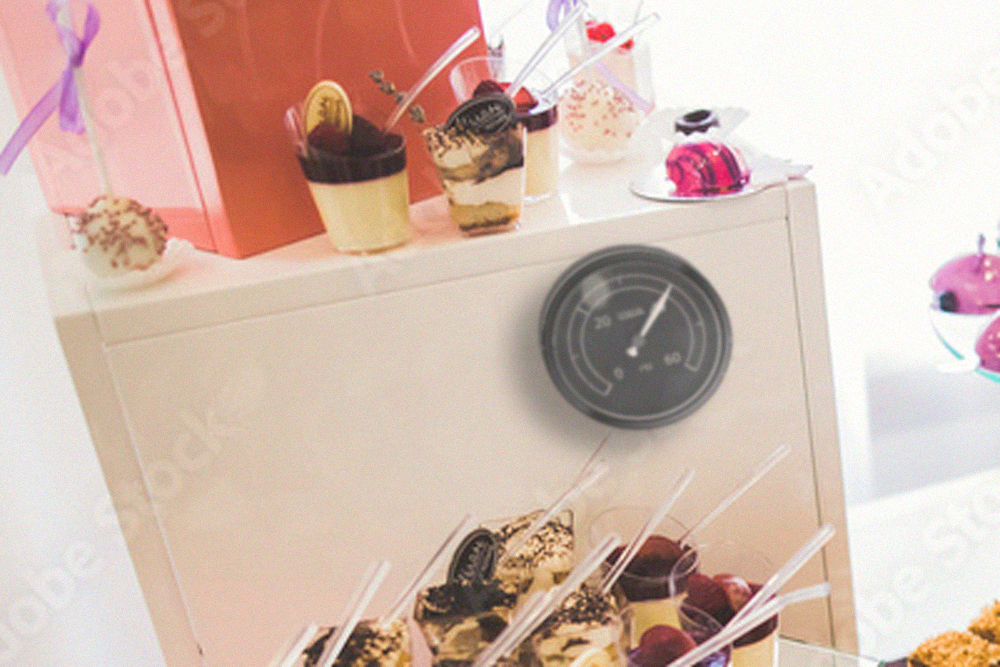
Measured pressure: 40 psi
